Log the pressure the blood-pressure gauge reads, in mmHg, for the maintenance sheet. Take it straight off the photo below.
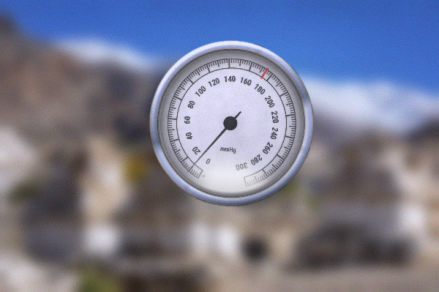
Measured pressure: 10 mmHg
